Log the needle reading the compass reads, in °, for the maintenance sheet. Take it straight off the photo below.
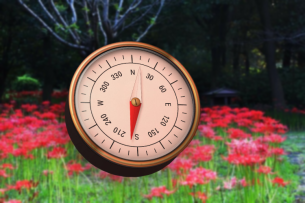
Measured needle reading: 190 °
